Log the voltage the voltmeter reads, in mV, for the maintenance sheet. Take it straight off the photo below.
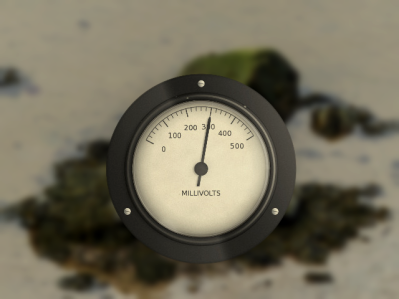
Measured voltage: 300 mV
